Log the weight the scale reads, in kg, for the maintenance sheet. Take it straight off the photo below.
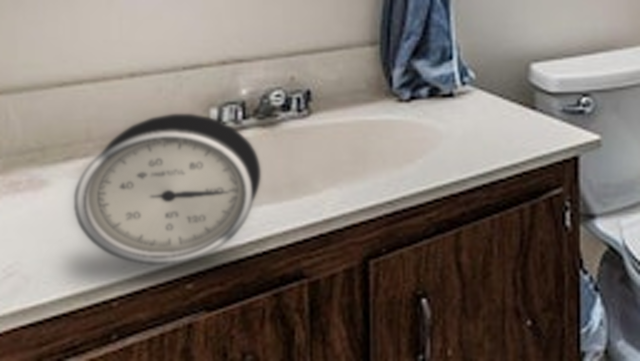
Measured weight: 100 kg
